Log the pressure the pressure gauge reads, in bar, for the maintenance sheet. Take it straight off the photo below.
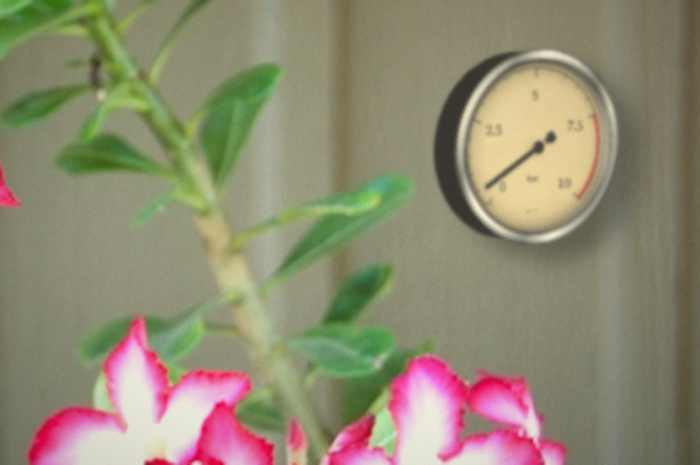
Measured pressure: 0.5 bar
